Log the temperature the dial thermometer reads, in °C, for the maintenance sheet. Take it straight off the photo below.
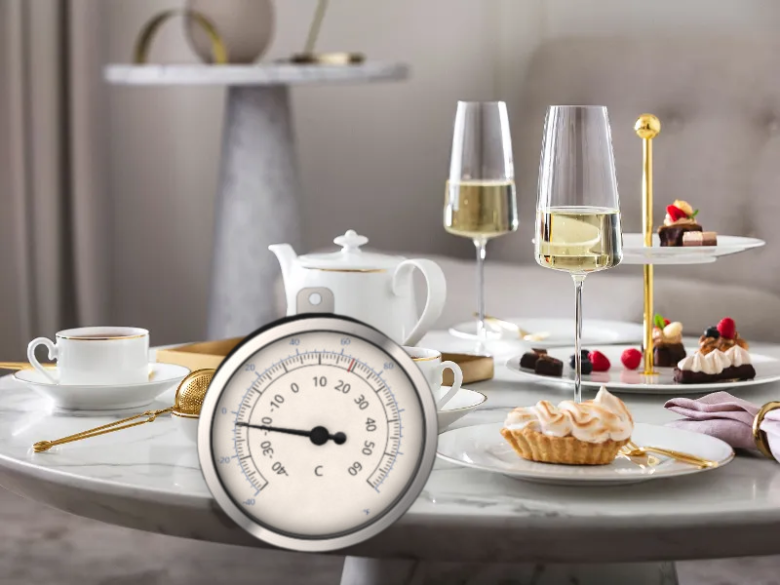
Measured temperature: -20 °C
